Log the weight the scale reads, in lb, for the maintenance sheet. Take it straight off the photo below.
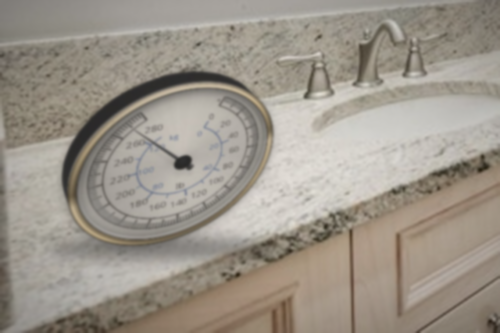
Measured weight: 270 lb
